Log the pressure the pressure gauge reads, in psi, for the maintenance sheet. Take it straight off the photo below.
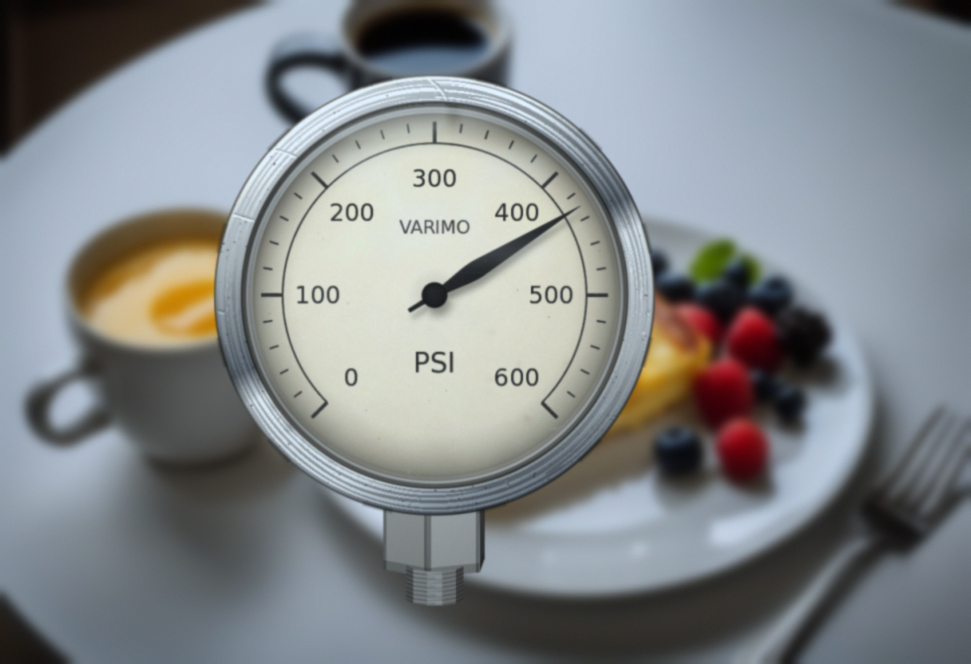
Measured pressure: 430 psi
